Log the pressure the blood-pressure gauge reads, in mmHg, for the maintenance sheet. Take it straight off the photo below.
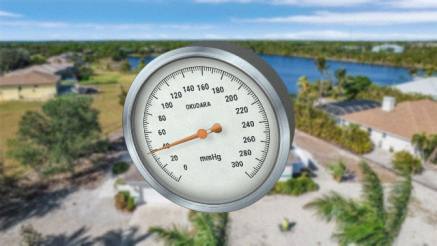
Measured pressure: 40 mmHg
